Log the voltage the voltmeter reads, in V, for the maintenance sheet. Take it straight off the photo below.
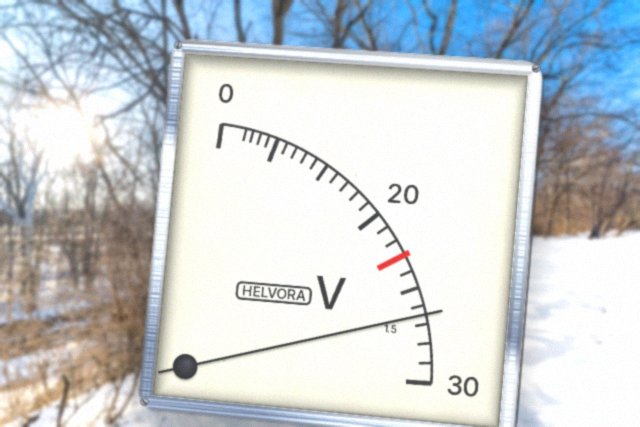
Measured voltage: 26.5 V
